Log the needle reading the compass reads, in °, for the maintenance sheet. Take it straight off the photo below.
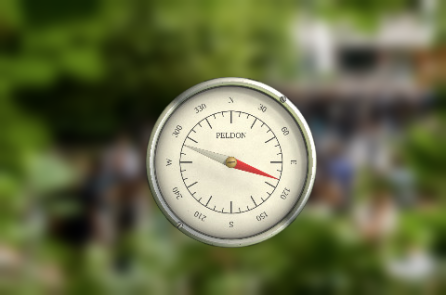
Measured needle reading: 110 °
